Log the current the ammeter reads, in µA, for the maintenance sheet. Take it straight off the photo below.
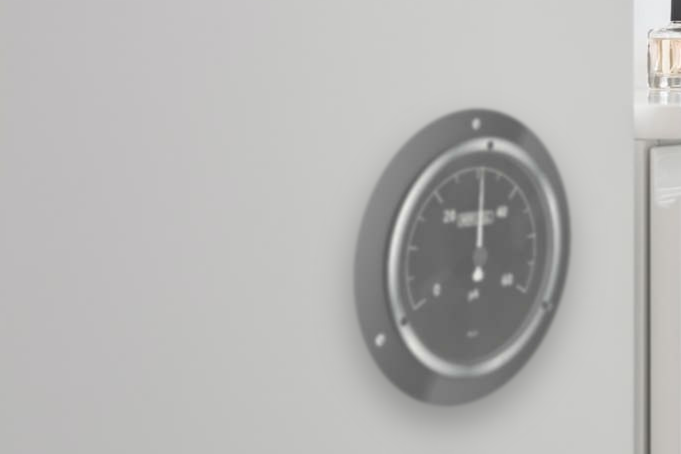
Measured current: 30 µA
